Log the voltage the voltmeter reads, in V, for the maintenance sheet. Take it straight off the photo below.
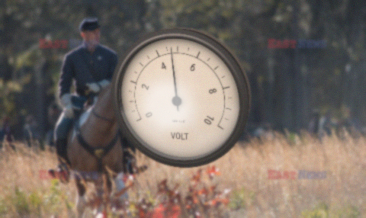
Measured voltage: 4.75 V
